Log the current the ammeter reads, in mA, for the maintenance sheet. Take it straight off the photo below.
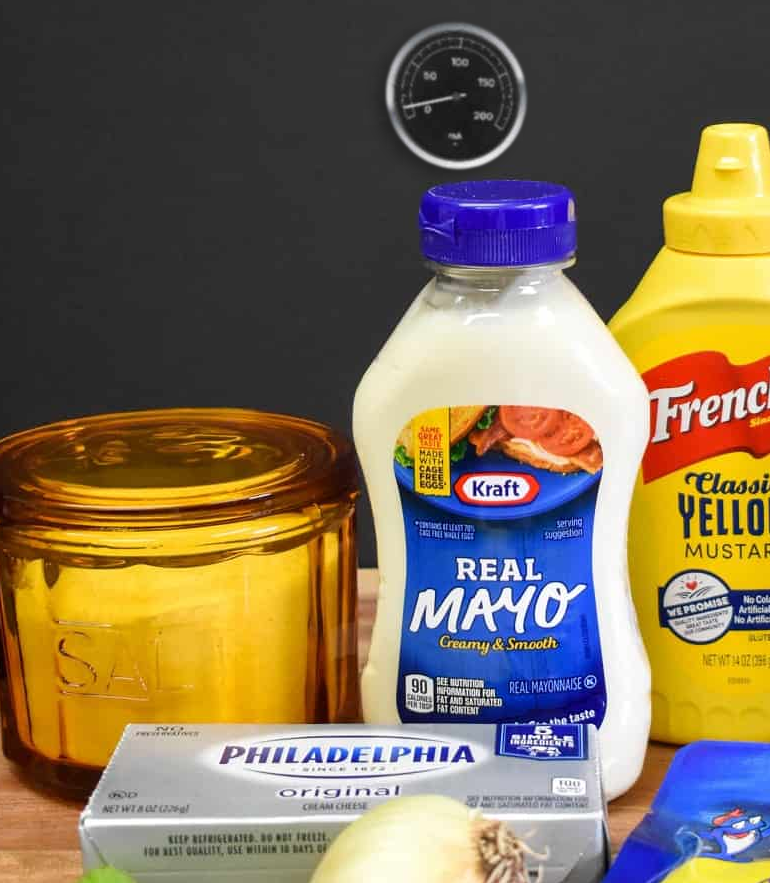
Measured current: 10 mA
